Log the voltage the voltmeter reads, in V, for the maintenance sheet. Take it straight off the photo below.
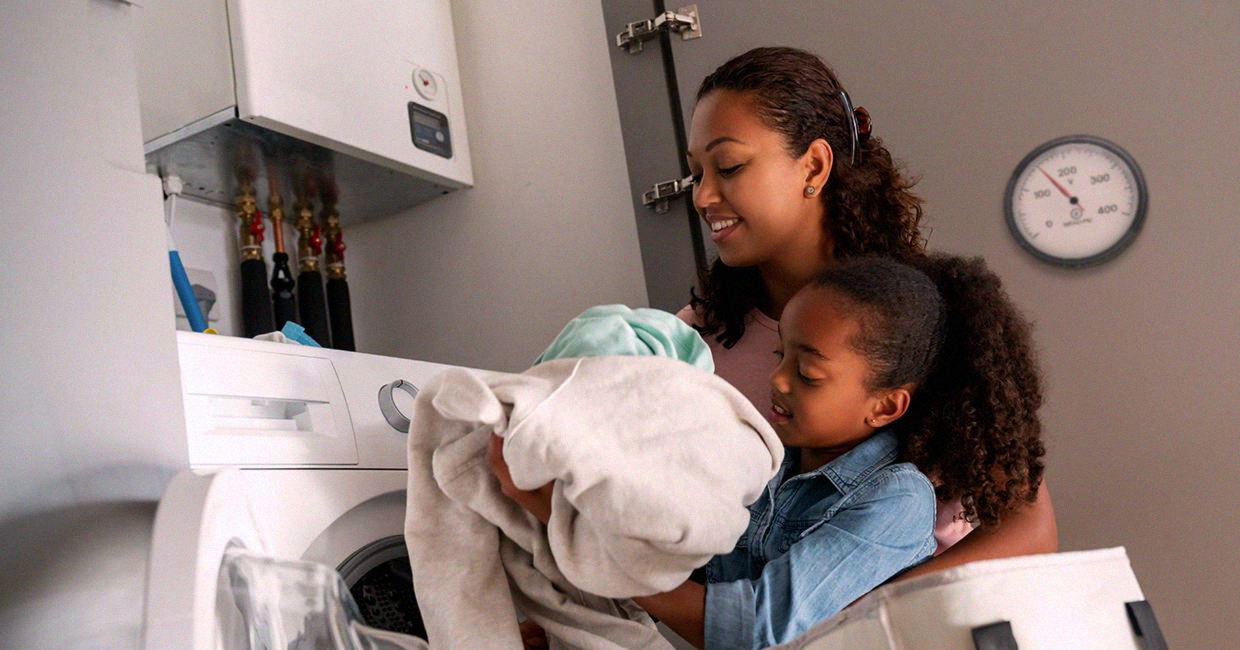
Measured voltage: 150 V
